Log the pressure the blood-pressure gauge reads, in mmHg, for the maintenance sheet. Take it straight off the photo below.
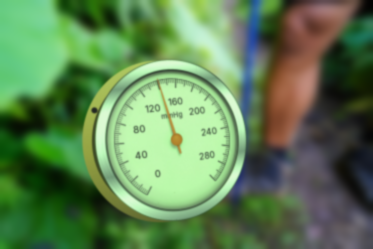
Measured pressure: 140 mmHg
